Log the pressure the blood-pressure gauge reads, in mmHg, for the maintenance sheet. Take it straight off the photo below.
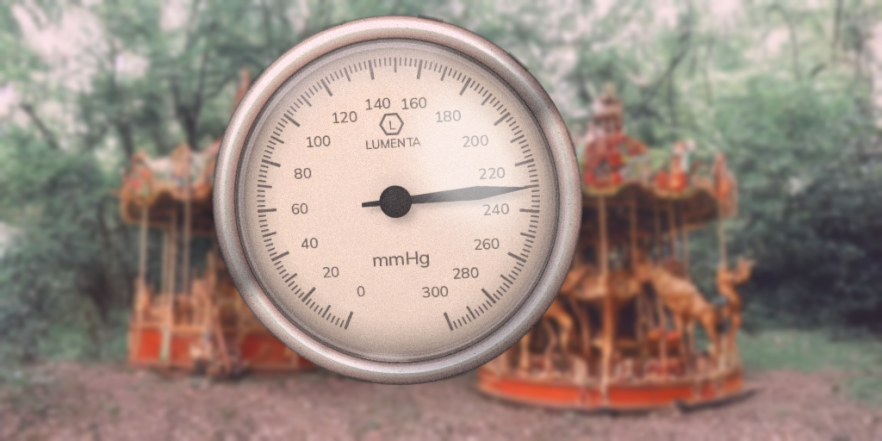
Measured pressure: 230 mmHg
